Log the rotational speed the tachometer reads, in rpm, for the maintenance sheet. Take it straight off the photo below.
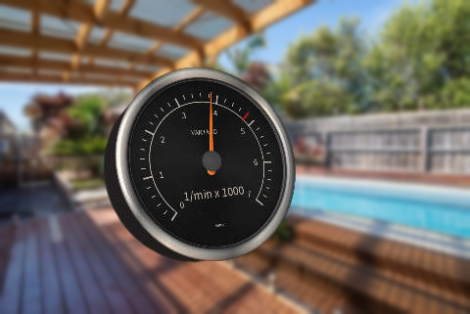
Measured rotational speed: 3800 rpm
